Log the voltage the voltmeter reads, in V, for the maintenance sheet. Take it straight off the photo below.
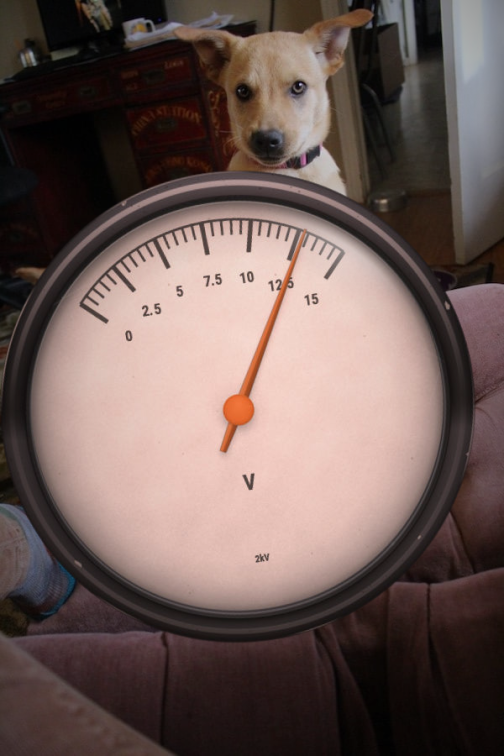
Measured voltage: 12.75 V
